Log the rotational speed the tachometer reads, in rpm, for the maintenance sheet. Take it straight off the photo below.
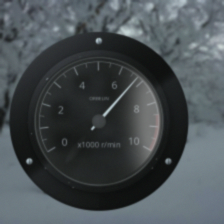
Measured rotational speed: 6750 rpm
